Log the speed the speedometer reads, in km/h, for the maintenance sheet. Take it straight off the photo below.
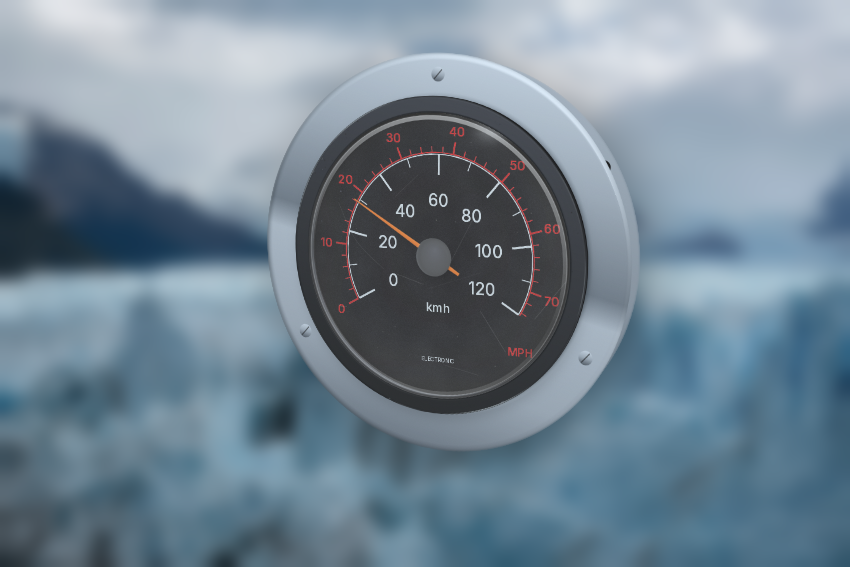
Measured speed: 30 km/h
